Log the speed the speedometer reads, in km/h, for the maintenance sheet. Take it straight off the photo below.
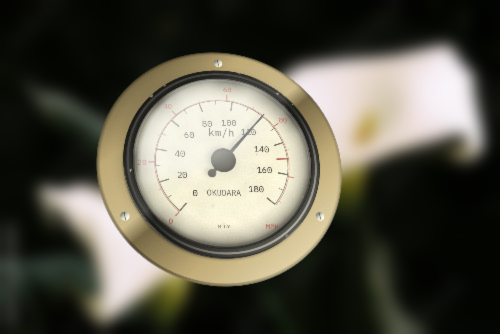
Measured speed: 120 km/h
